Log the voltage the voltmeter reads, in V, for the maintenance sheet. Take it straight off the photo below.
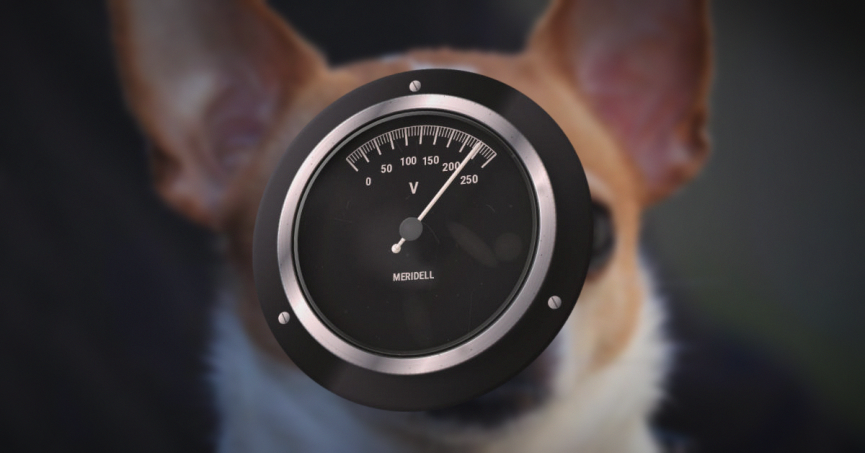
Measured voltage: 225 V
